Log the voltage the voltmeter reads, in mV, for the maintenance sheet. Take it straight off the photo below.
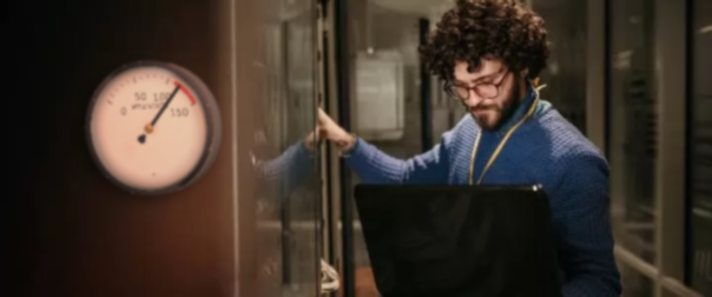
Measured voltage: 120 mV
